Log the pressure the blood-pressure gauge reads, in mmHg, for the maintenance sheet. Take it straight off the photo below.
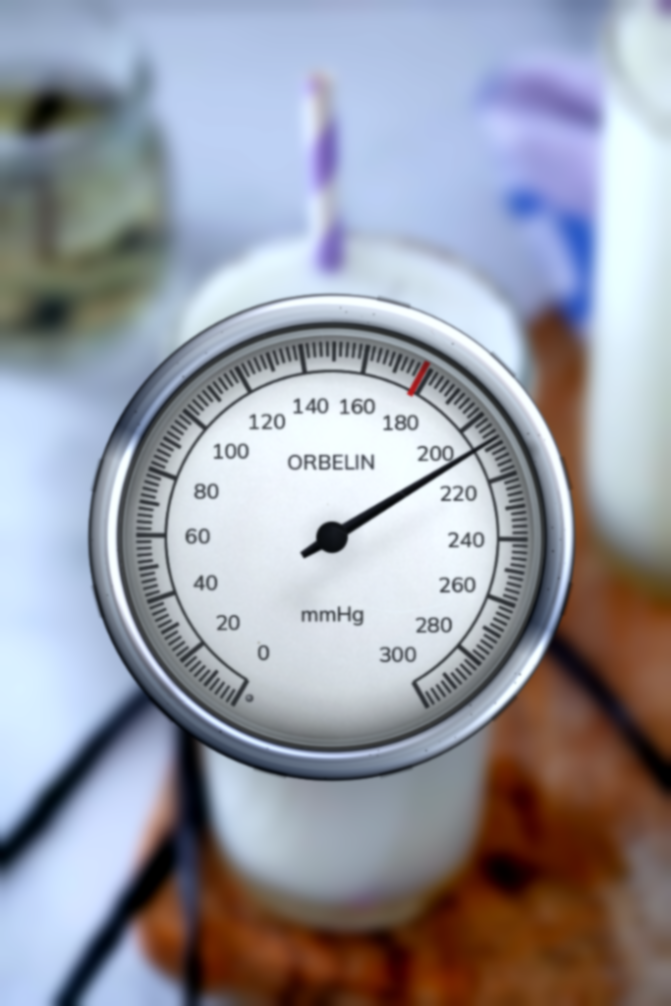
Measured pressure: 208 mmHg
